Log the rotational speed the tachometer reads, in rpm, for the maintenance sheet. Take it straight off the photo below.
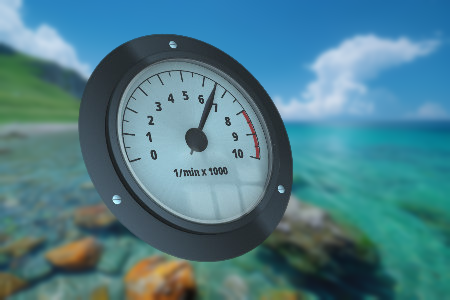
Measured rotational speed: 6500 rpm
